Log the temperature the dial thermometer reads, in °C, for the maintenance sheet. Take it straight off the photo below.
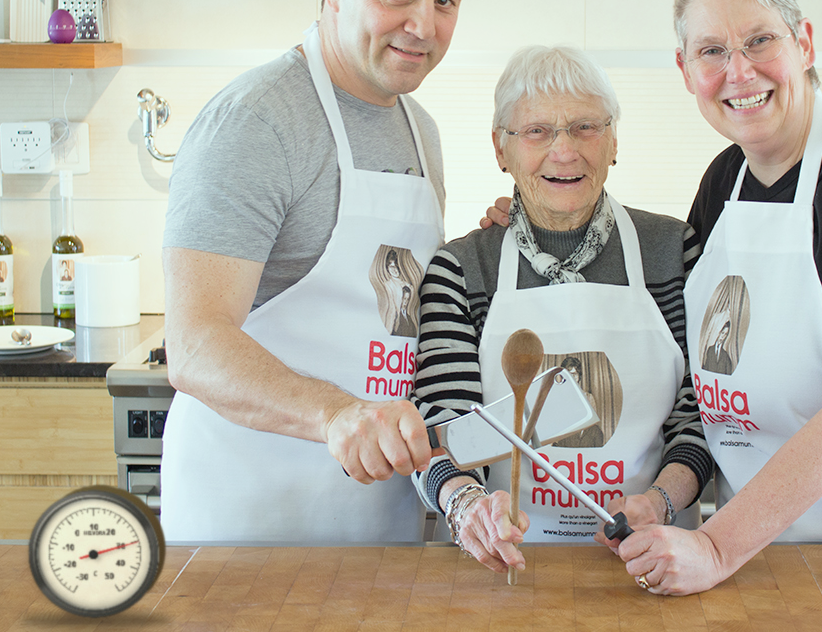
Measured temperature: 30 °C
